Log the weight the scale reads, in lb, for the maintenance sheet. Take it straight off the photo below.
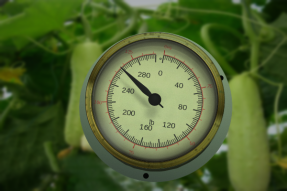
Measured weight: 260 lb
